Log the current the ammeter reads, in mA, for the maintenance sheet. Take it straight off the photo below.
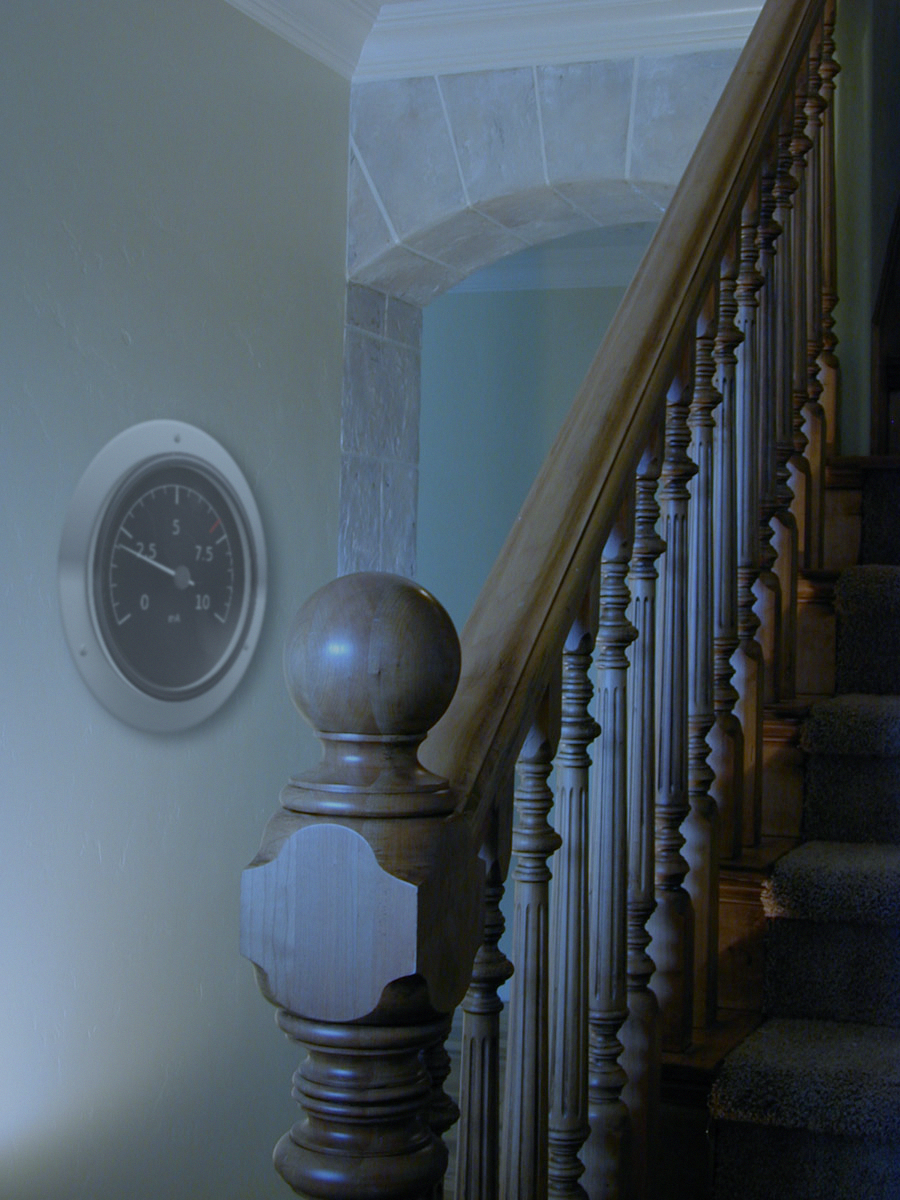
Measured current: 2 mA
